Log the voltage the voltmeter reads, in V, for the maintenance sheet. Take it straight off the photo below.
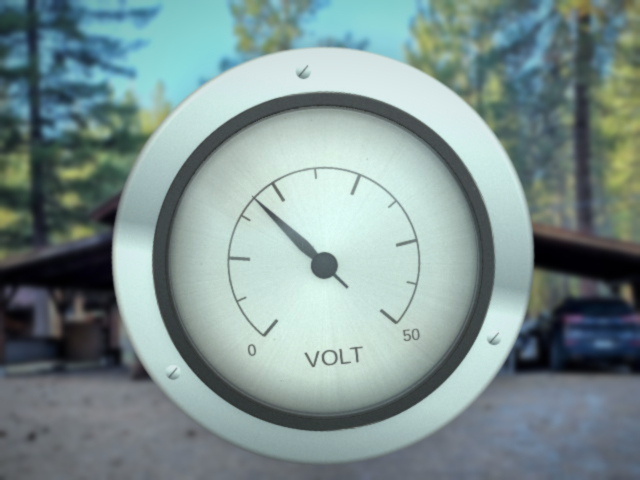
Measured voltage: 17.5 V
